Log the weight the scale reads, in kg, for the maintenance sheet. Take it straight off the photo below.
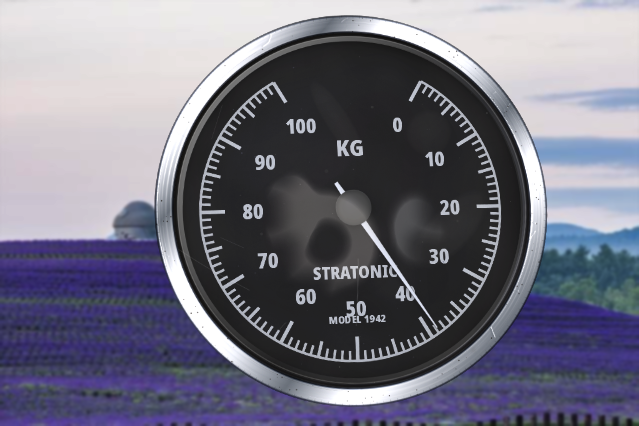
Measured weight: 39 kg
